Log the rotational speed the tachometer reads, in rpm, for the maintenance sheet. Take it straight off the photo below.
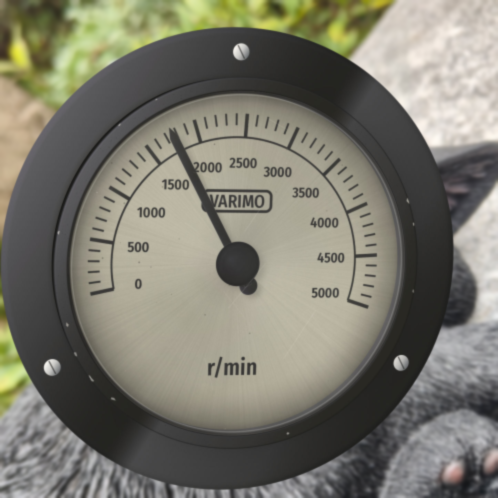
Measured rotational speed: 1750 rpm
